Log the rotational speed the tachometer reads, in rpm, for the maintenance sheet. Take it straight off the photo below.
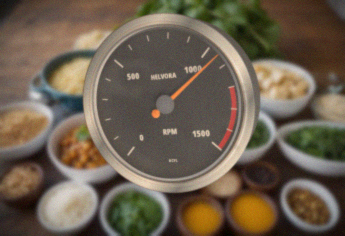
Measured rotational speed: 1050 rpm
